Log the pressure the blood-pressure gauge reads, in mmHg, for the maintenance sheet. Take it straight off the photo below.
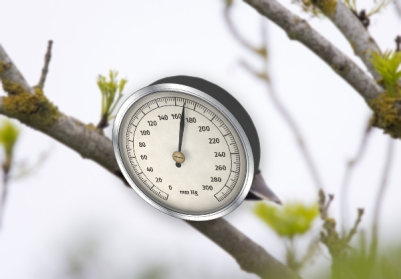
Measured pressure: 170 mmHg
